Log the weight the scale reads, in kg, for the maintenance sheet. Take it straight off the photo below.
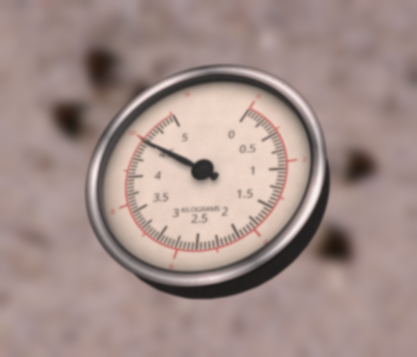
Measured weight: 4.5 kg
